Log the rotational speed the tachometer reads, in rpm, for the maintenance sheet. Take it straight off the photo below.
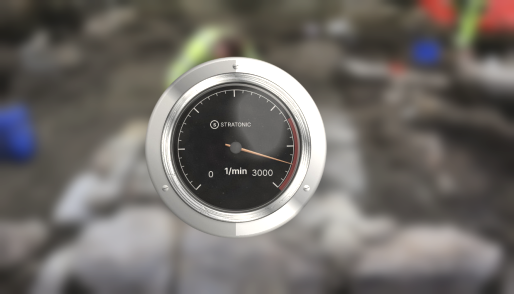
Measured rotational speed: 2700 rpm
